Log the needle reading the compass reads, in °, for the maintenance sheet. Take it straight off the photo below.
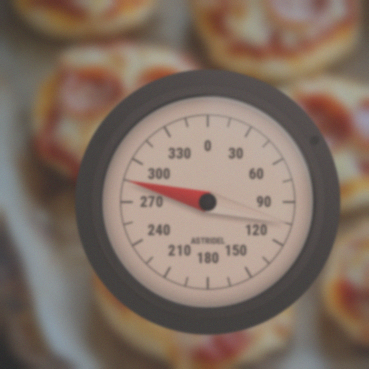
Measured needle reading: 285 °
